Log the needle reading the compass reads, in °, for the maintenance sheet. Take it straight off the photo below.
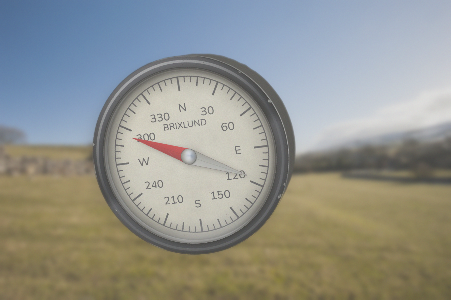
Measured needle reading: 295 °
